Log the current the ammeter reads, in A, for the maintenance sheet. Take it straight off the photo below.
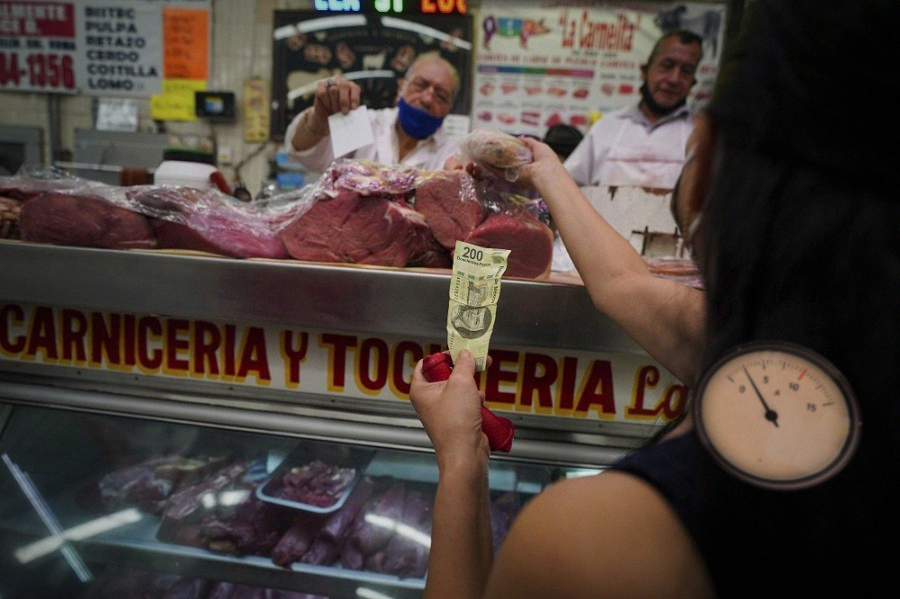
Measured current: 2.5 A
